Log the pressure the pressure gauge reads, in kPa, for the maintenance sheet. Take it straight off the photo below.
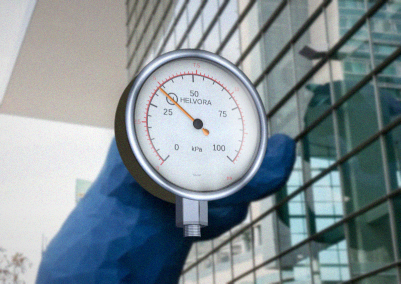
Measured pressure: 32.5 kPa
